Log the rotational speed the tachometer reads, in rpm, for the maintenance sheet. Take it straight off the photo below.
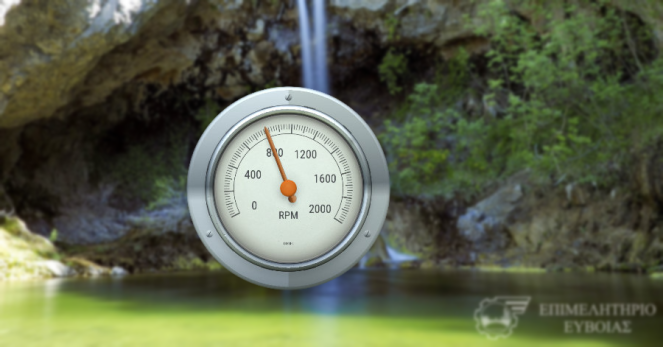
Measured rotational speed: 800 rpm
